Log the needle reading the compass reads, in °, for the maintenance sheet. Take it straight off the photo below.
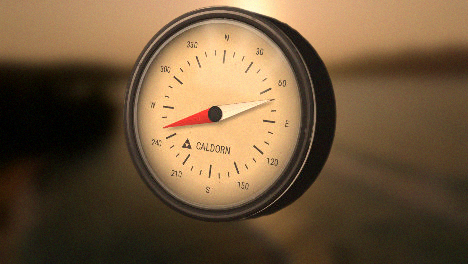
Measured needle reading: 250 °
